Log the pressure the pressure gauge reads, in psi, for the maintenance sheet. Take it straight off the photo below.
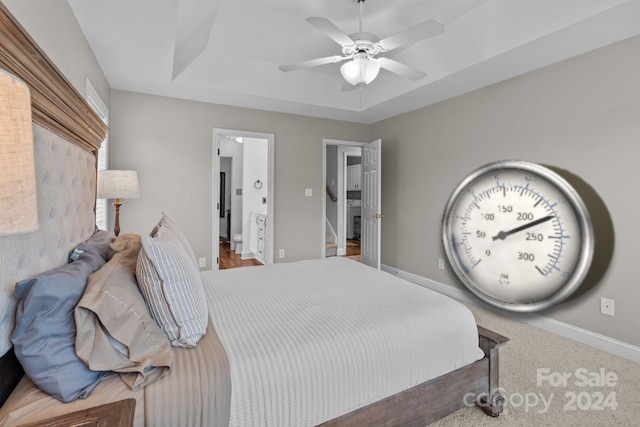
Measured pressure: 225 psi
